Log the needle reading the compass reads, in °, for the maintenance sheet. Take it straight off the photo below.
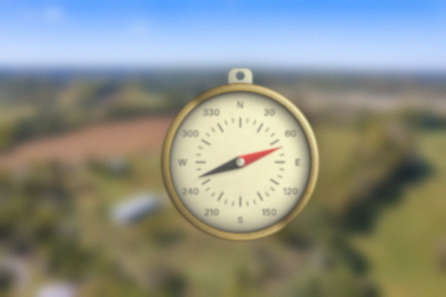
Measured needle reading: 70 °
